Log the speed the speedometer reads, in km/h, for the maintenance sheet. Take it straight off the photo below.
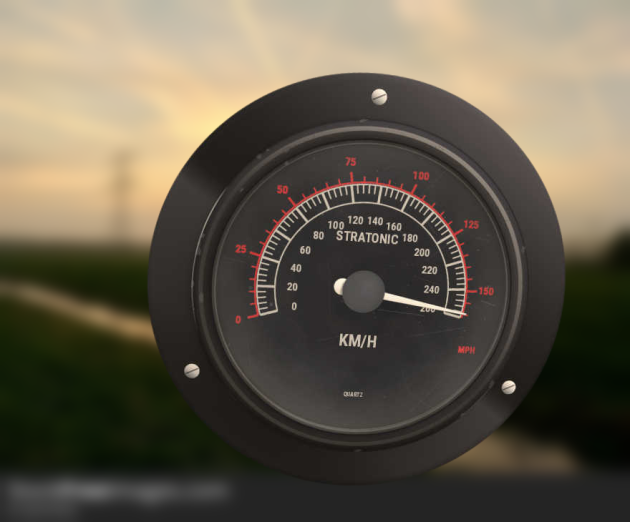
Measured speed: 256 km/h
